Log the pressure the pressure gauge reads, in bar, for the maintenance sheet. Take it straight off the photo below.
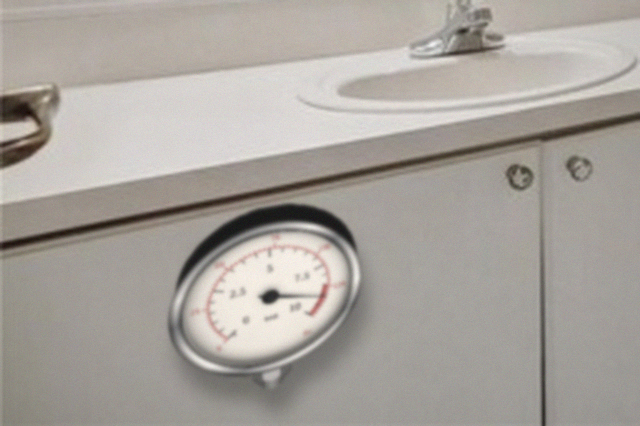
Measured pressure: 9 bar
